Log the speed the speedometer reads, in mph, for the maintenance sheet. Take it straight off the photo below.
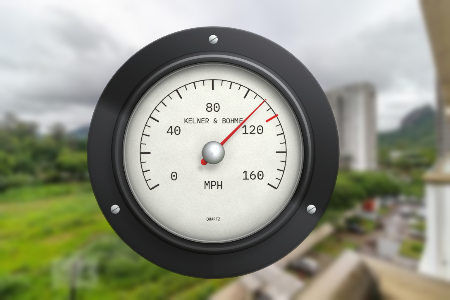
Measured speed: 110 mph
